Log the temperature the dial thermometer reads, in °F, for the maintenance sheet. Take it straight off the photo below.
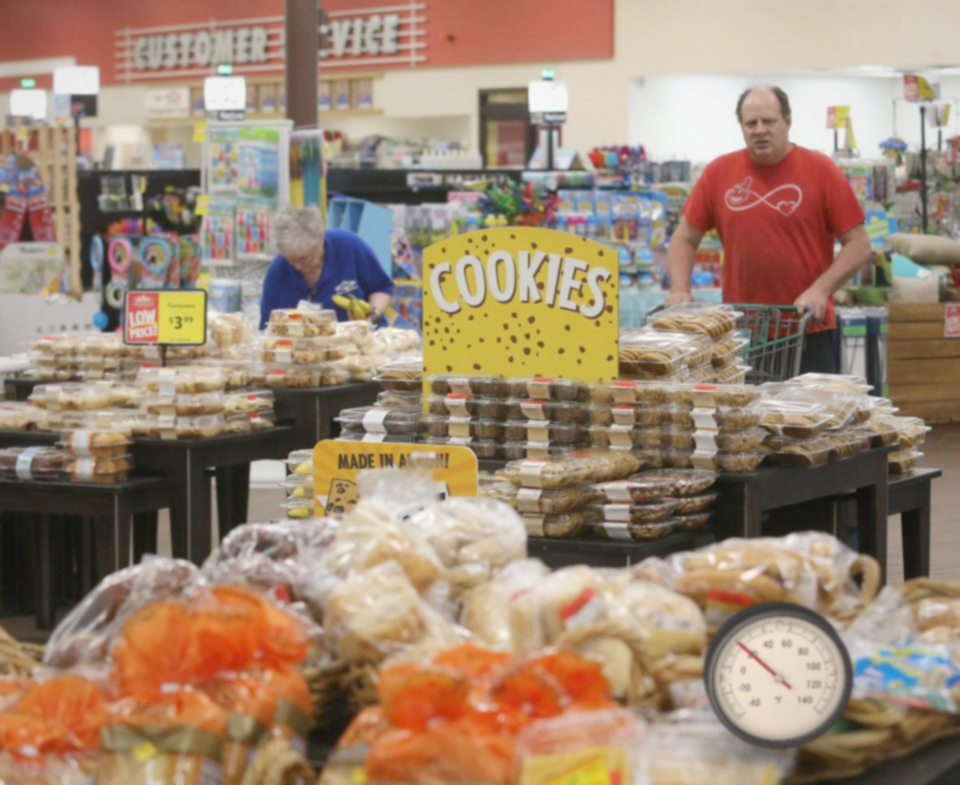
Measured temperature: 20 °F
